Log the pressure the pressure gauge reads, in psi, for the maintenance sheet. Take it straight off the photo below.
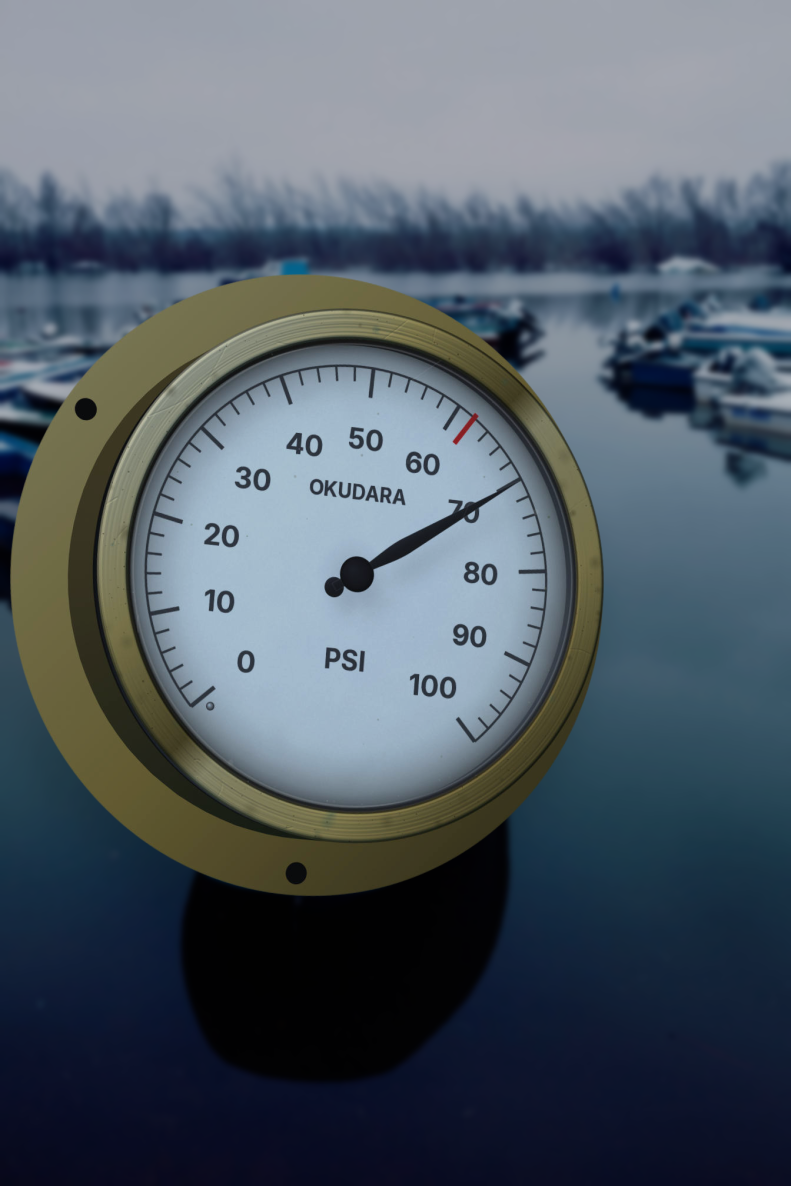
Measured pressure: 70 psi
